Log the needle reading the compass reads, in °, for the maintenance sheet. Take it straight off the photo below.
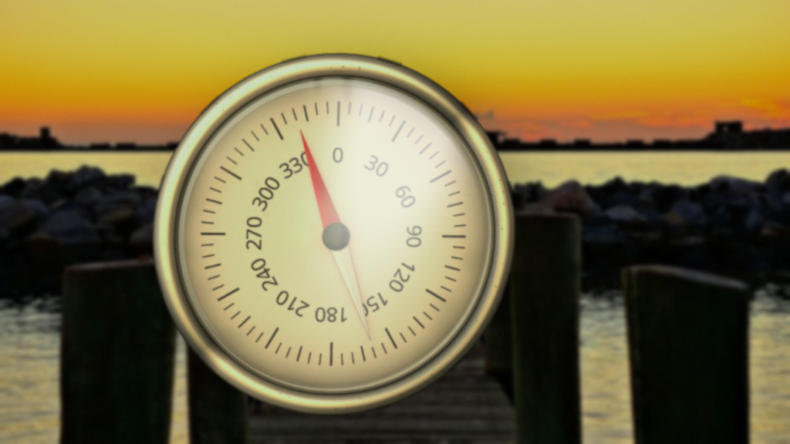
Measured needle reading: 340 °
